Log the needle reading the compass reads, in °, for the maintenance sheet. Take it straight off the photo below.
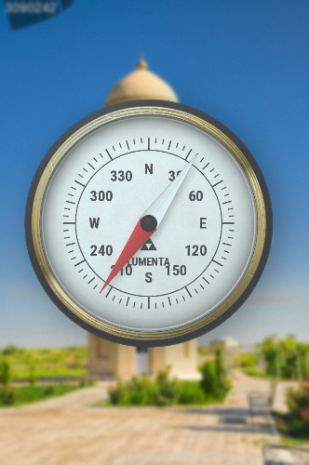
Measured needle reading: 215 °
